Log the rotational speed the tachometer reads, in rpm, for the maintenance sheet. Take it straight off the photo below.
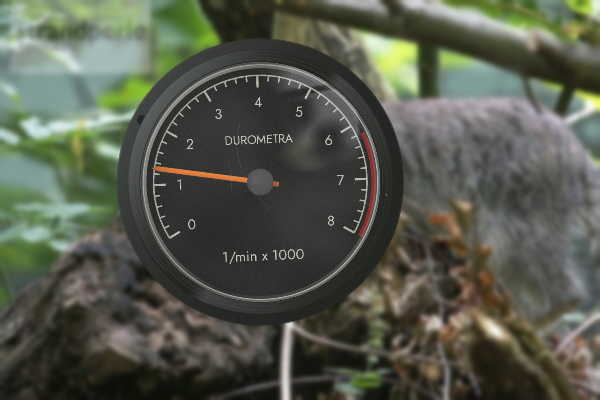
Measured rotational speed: 1300 rpm
